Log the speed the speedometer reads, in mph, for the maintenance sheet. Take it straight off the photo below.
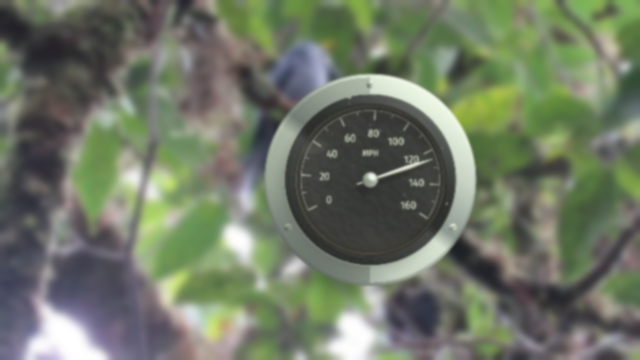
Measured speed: 125 mph
